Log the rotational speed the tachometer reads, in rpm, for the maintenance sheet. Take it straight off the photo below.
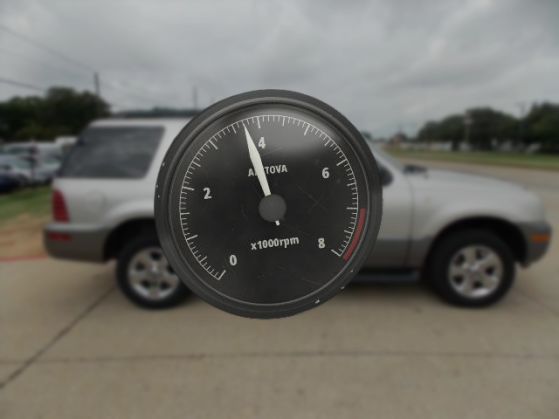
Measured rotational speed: 3700 rpm
